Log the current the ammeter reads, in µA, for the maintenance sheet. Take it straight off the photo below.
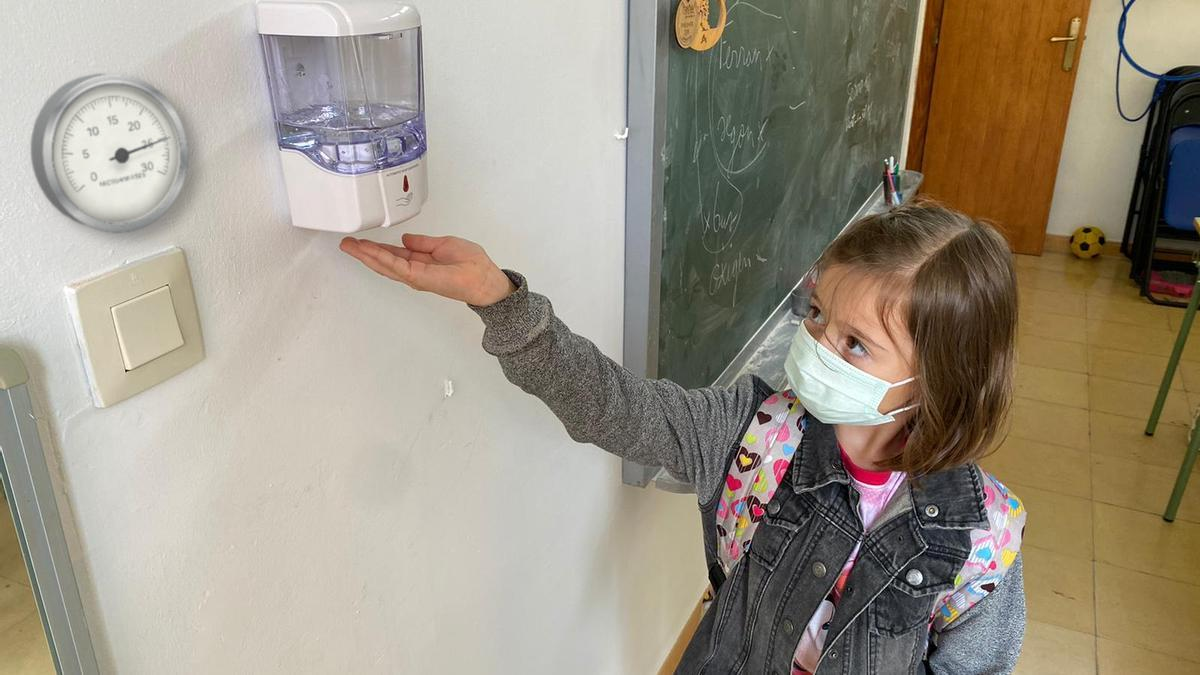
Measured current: 25 µA
